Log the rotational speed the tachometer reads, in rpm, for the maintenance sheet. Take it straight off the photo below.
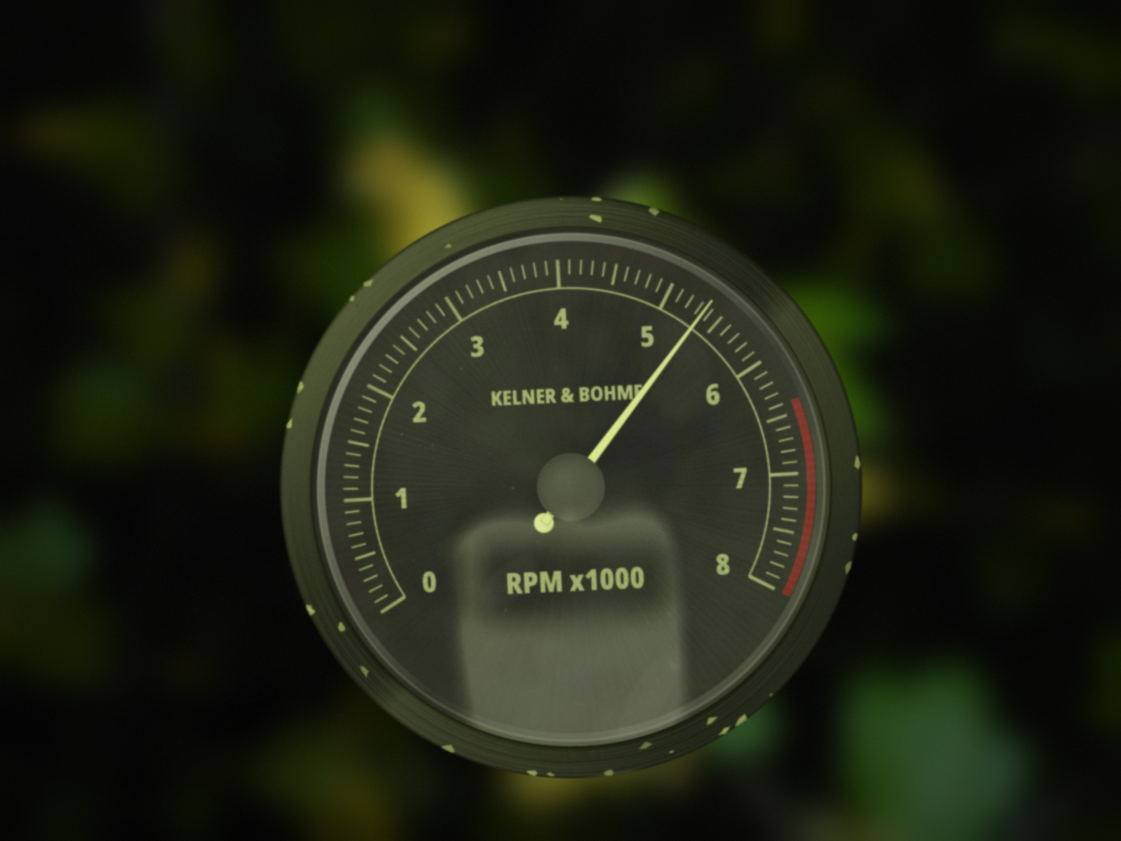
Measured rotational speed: 5350 rpm
